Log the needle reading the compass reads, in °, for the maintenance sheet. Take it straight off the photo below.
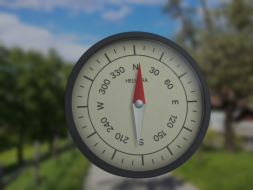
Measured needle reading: 5 °
